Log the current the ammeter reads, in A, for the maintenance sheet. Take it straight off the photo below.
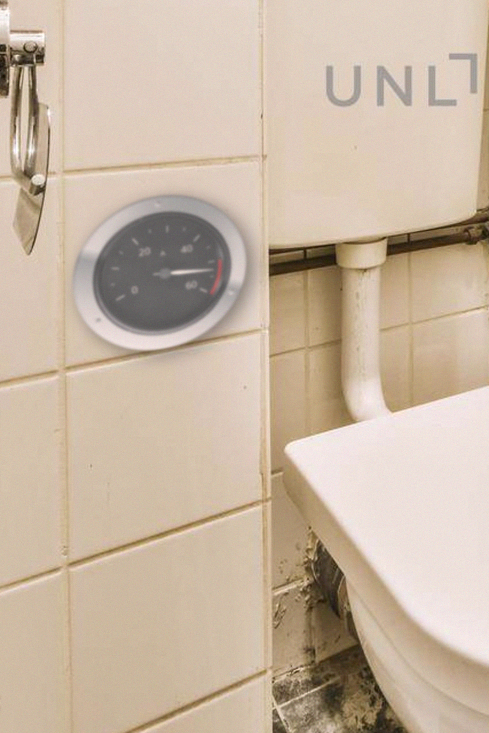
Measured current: 52.5 A
